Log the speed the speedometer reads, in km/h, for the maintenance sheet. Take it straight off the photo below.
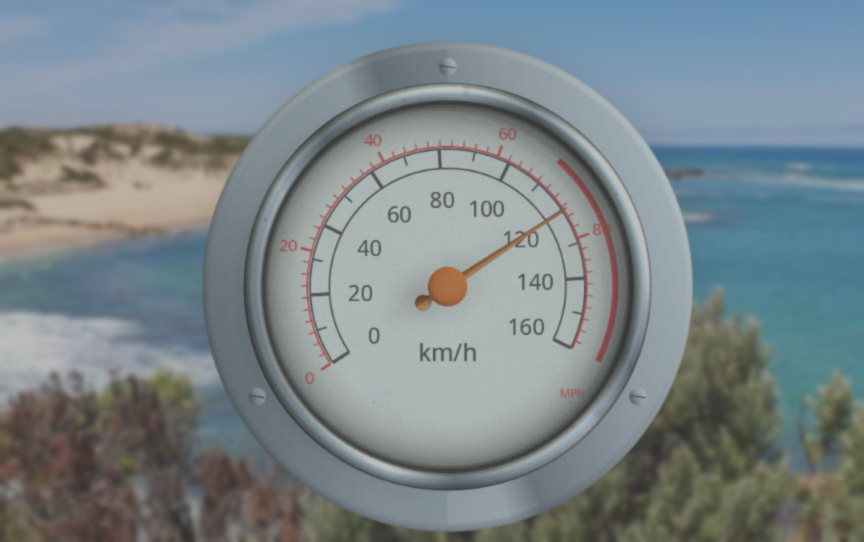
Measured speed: 120 km/h
